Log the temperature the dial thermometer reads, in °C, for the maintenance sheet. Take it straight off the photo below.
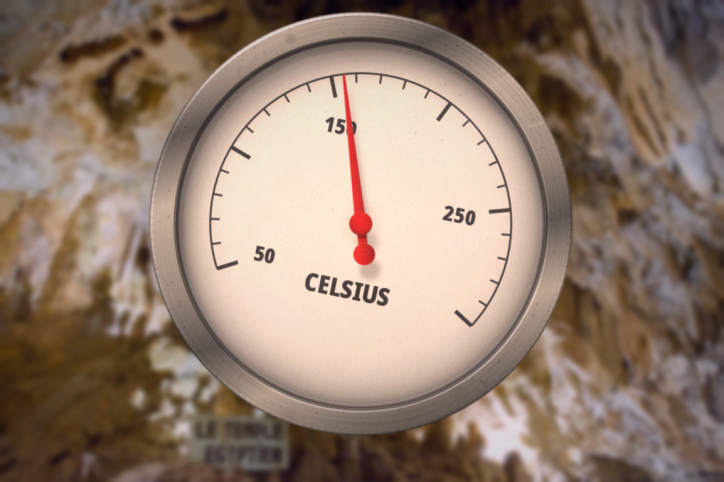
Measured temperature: 155 °C
